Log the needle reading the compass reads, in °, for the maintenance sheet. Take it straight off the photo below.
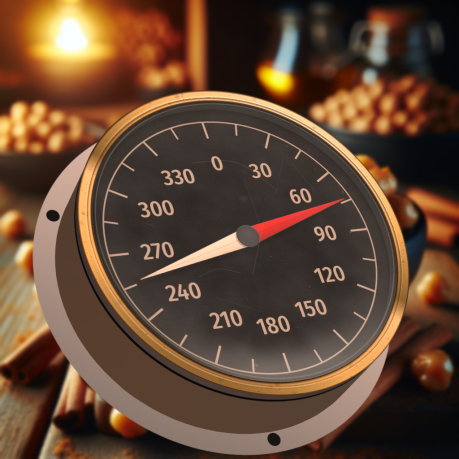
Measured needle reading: 75 °
